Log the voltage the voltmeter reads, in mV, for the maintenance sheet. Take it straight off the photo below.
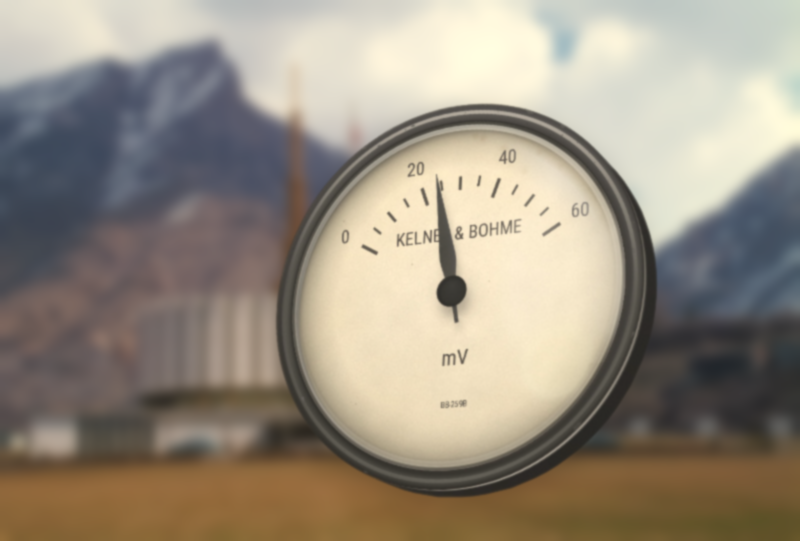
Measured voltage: 25 mV
